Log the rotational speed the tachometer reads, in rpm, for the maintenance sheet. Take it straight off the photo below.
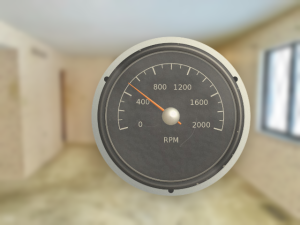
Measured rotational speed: 500 rpm
